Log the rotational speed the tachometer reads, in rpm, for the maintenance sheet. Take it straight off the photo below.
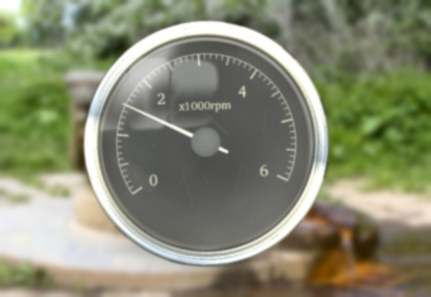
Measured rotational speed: 1500 rpm
